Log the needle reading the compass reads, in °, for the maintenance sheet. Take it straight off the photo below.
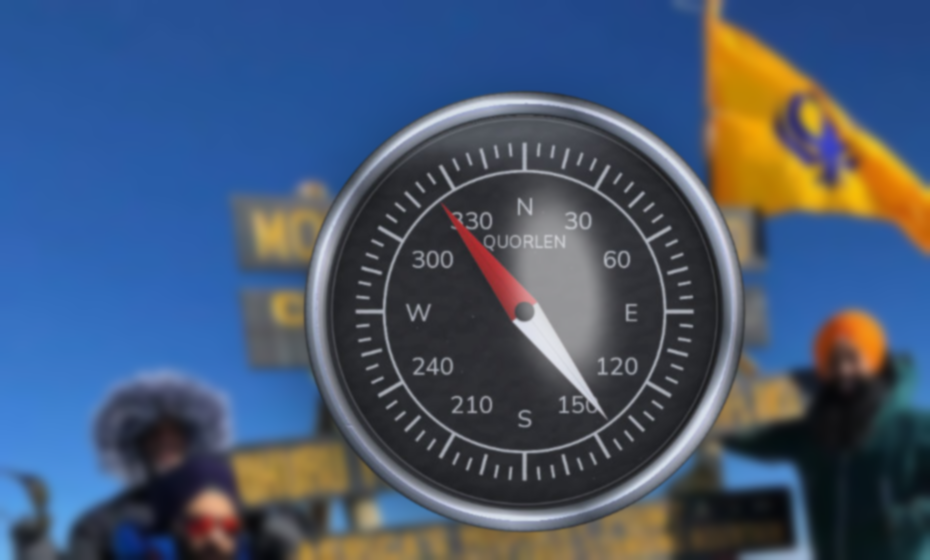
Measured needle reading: 322.5 °
